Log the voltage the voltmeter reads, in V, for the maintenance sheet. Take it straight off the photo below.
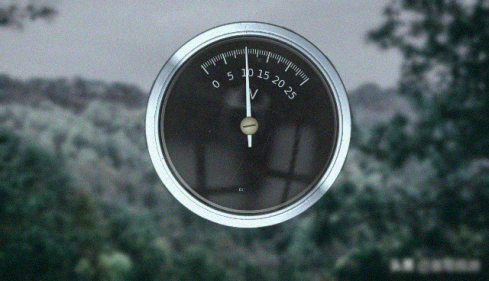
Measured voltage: 10 V
